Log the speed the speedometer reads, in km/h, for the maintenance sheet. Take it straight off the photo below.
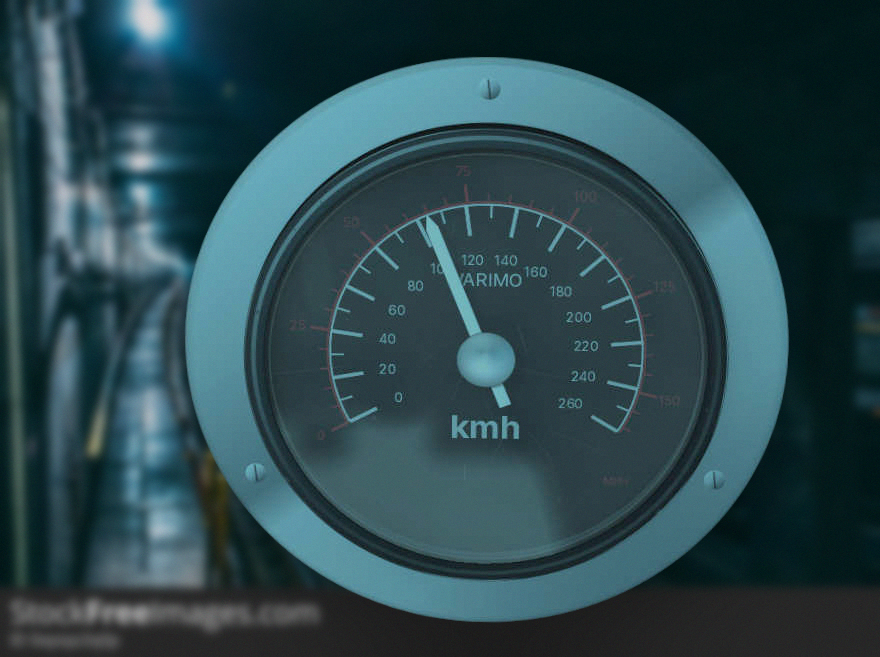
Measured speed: 105 km/h
